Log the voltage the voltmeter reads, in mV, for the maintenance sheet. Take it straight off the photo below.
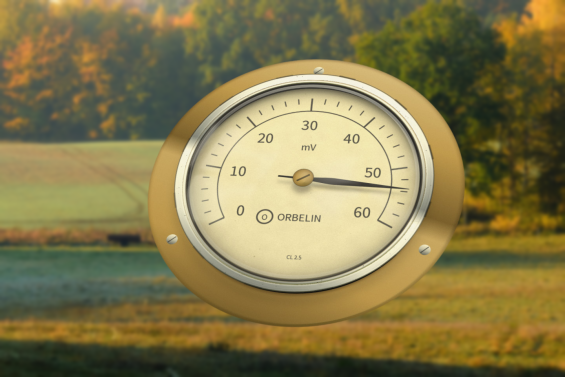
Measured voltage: 54 mV
